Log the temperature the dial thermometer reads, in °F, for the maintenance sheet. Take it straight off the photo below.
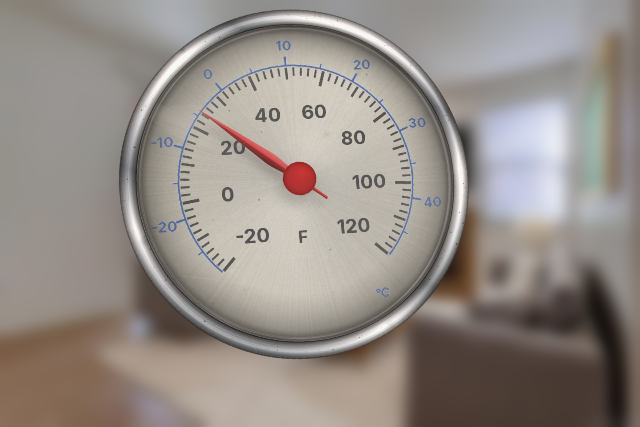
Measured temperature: 24 °F
